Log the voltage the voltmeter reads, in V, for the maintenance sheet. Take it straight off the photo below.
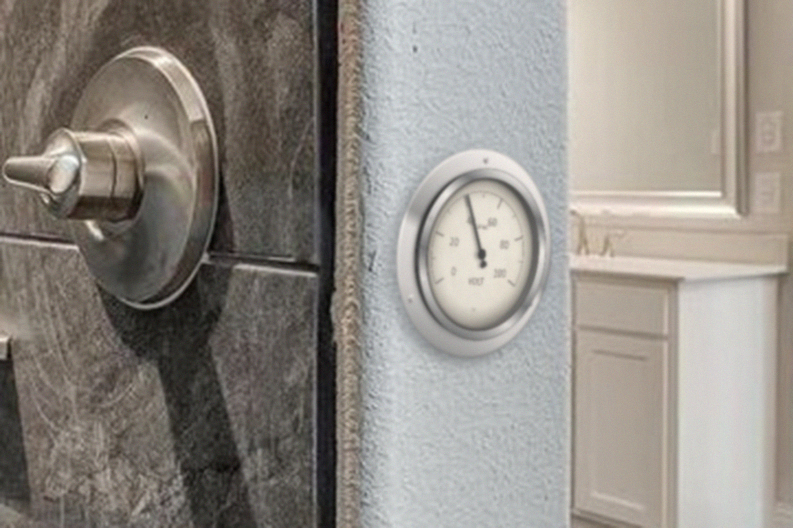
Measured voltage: 40 V
